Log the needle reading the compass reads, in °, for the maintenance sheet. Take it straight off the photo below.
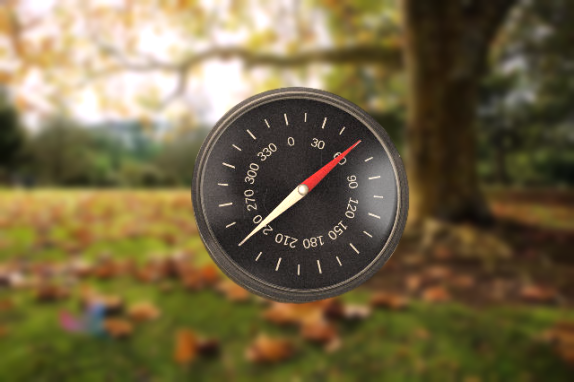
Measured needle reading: 60 °
